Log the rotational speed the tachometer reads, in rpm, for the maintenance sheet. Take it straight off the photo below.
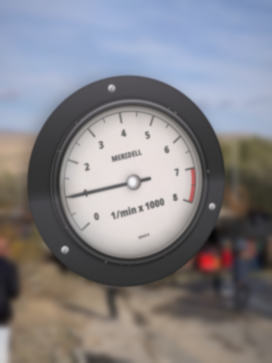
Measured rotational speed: 1000 rpm
